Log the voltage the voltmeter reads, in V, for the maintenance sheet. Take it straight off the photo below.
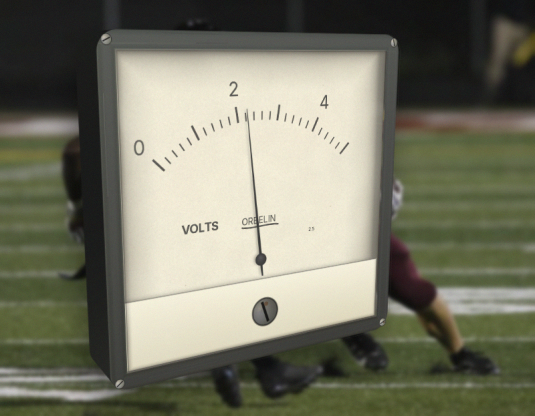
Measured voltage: 2.2 V
